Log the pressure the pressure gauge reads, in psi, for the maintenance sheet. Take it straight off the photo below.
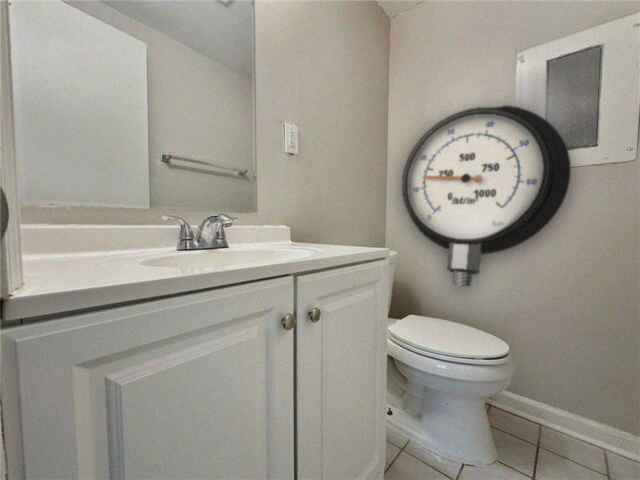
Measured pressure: 200 psi
